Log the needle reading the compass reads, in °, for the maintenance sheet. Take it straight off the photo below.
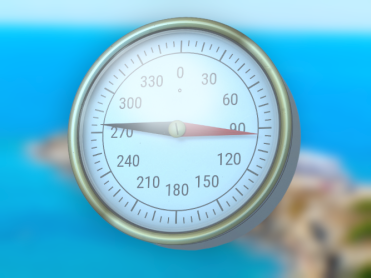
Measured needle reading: 95 °
